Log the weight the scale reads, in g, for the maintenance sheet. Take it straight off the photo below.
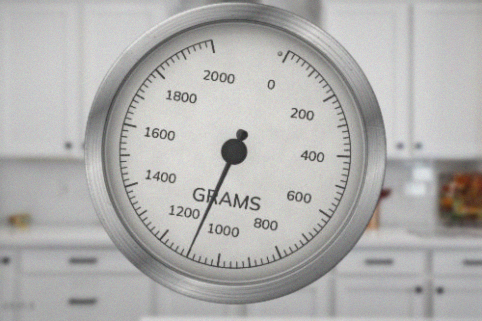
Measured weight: 1100 g
